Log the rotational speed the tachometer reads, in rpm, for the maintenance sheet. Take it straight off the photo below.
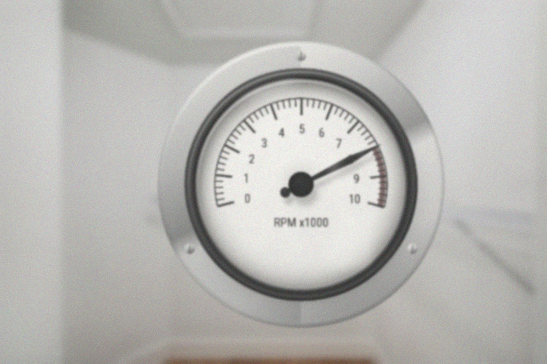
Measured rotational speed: 8000 rpm
